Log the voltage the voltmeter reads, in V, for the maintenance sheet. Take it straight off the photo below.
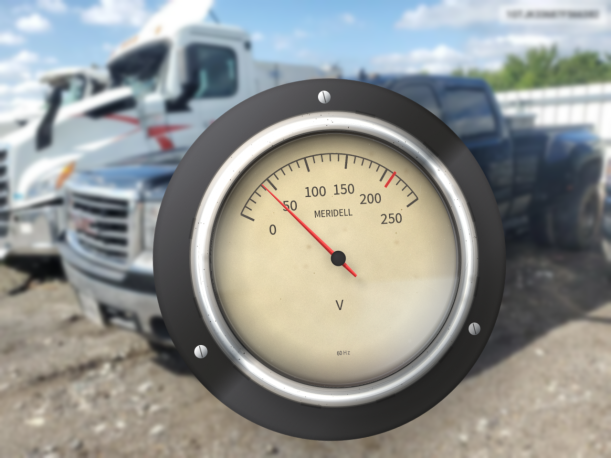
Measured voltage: 40 V
